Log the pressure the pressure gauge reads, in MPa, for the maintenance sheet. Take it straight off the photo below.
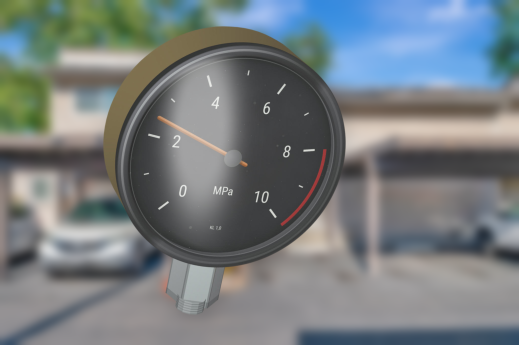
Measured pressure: 2.5 MPa
